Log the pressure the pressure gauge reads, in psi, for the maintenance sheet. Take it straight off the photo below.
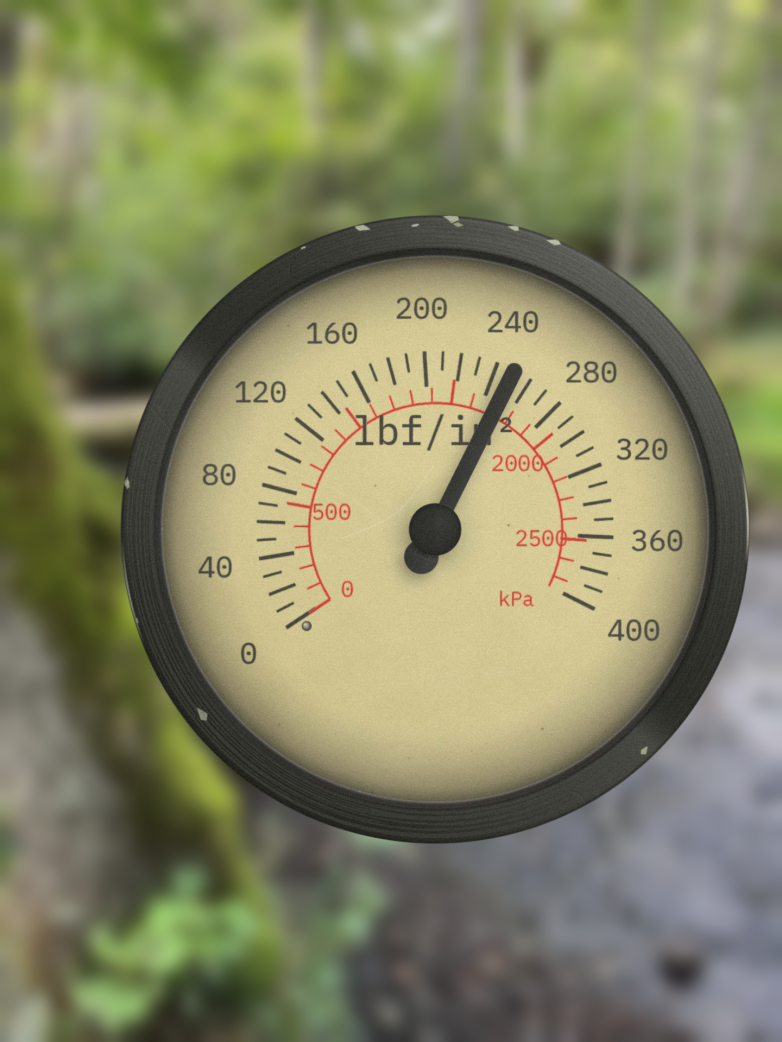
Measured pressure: 250 psi
